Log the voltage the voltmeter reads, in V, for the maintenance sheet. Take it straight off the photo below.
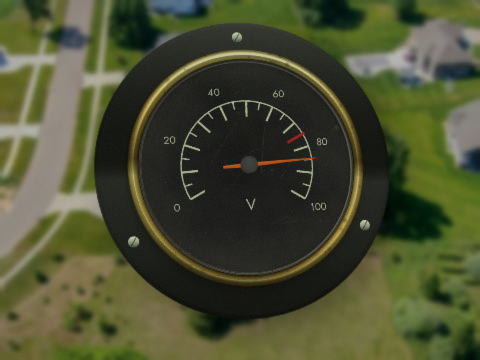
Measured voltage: 85 V
